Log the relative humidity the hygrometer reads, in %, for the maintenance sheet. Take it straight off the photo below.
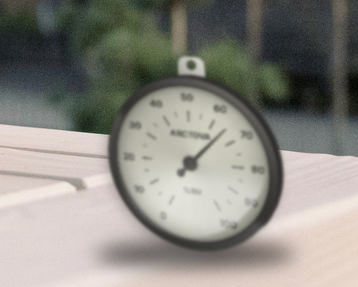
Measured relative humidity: 65 %
